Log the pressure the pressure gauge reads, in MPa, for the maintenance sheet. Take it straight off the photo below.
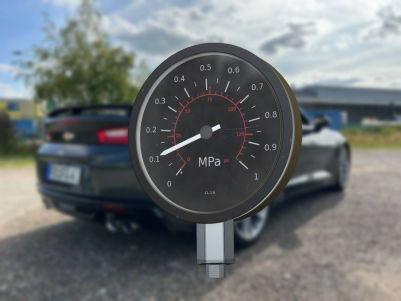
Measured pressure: 0.1 MPa
